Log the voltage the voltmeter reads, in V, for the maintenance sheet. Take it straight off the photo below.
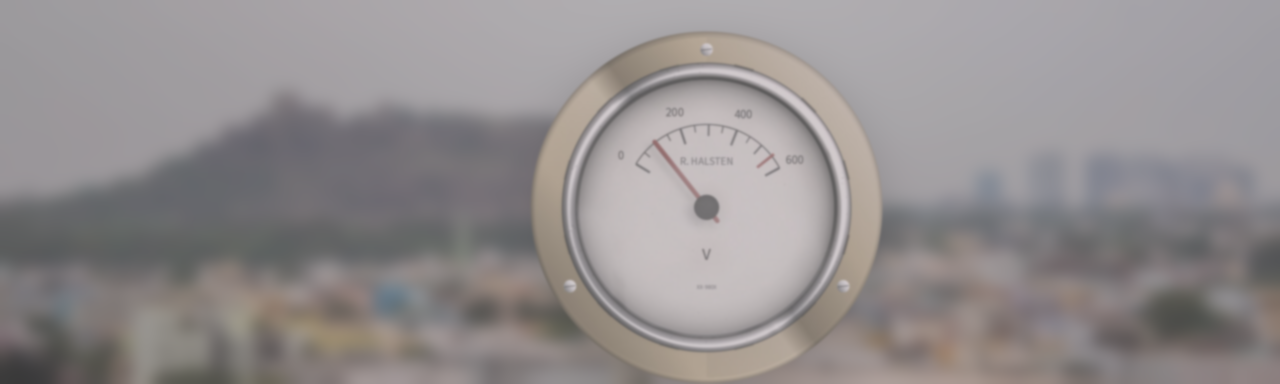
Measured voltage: 100 V
